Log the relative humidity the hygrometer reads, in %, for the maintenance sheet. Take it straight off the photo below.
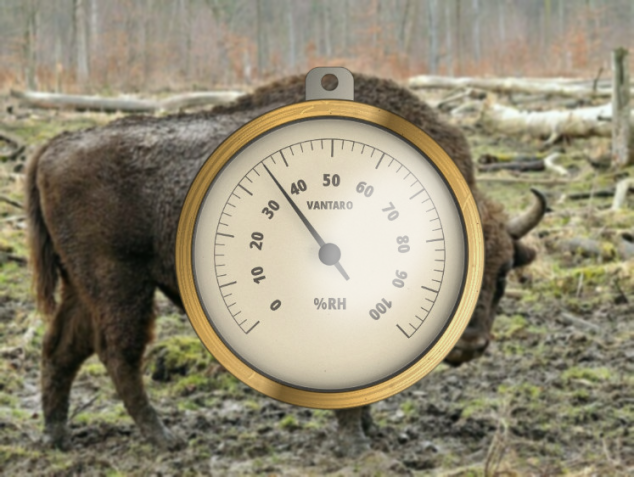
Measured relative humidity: 36 %
